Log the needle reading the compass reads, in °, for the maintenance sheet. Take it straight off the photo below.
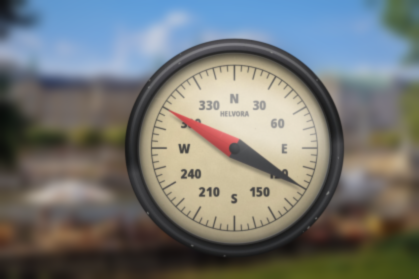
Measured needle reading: 300 °
